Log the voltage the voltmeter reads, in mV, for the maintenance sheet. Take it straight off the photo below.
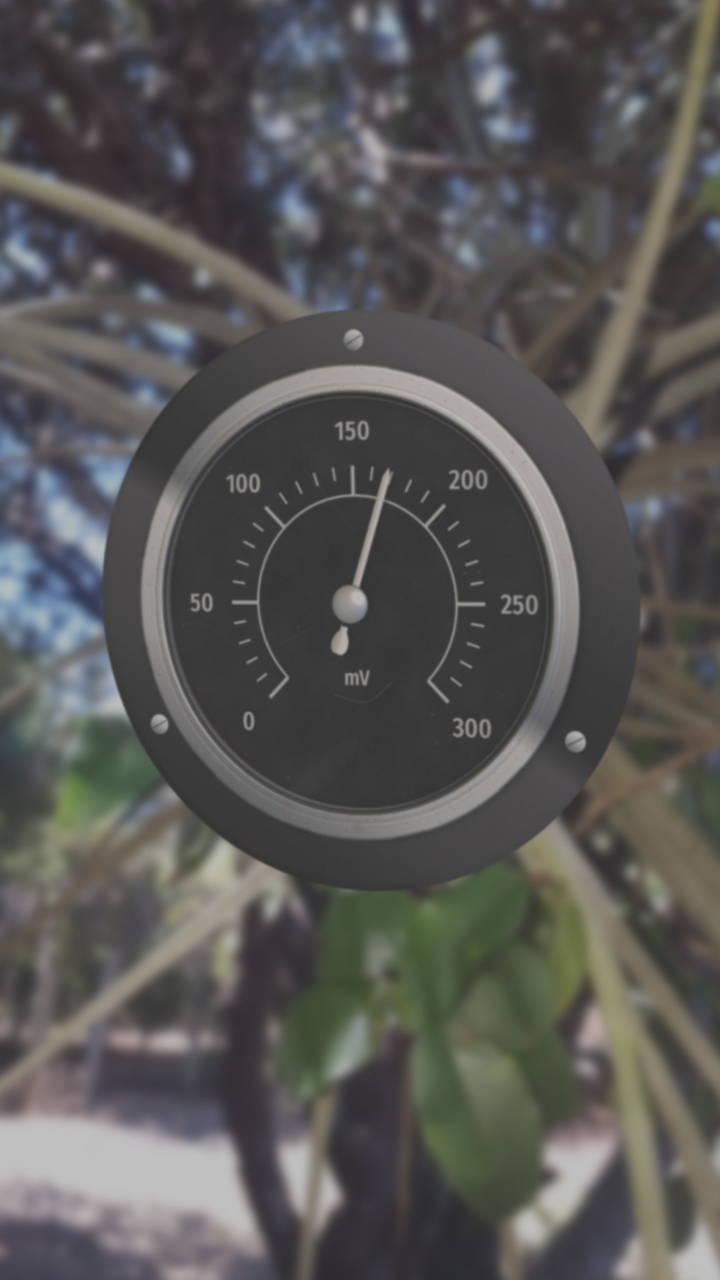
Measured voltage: 170 mV
